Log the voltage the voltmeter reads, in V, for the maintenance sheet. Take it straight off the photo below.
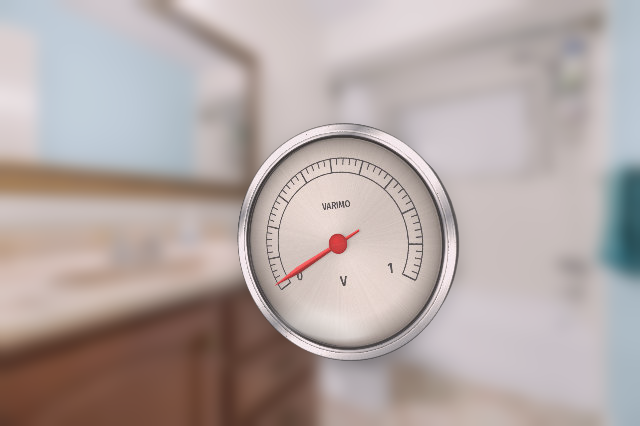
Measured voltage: 0.02 V
